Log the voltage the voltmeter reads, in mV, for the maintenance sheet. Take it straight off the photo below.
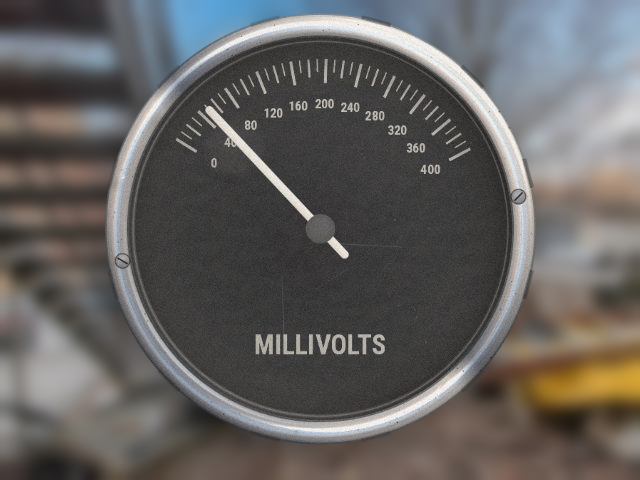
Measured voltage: 50 mV
